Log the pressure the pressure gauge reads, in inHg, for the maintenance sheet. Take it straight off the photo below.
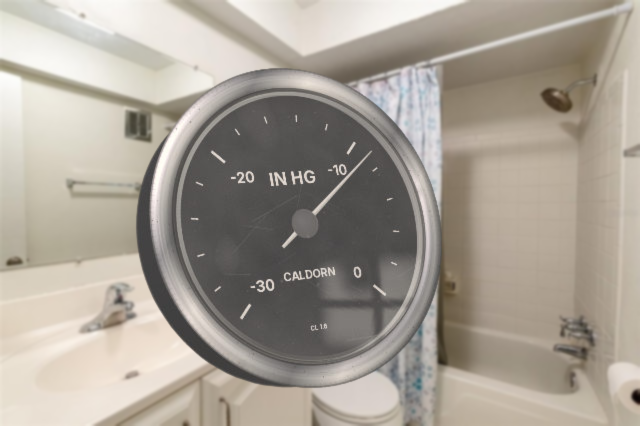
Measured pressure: -9 inHg
